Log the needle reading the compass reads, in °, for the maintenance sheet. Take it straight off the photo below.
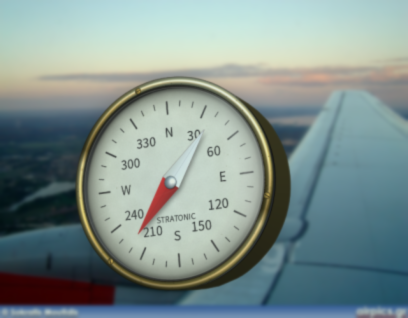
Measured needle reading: 220 °
